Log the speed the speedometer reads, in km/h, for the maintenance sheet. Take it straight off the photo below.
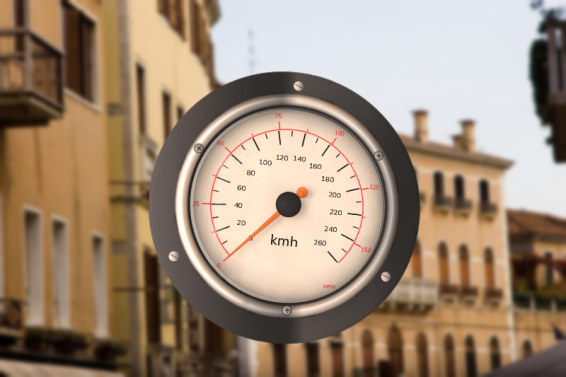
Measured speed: 0 km/h
